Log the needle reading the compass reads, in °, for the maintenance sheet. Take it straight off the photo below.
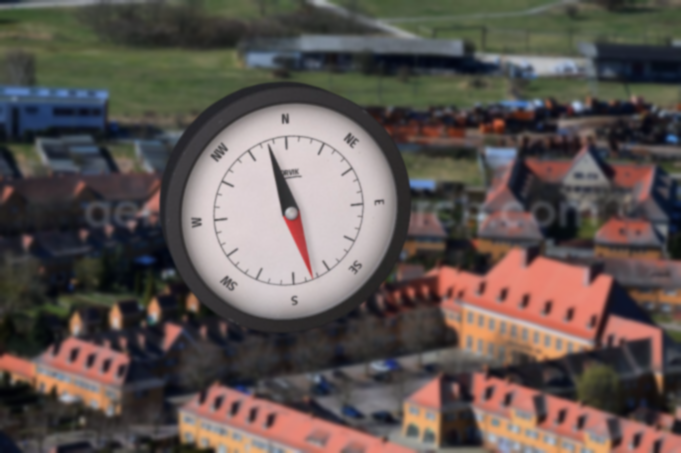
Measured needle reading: 165 °
